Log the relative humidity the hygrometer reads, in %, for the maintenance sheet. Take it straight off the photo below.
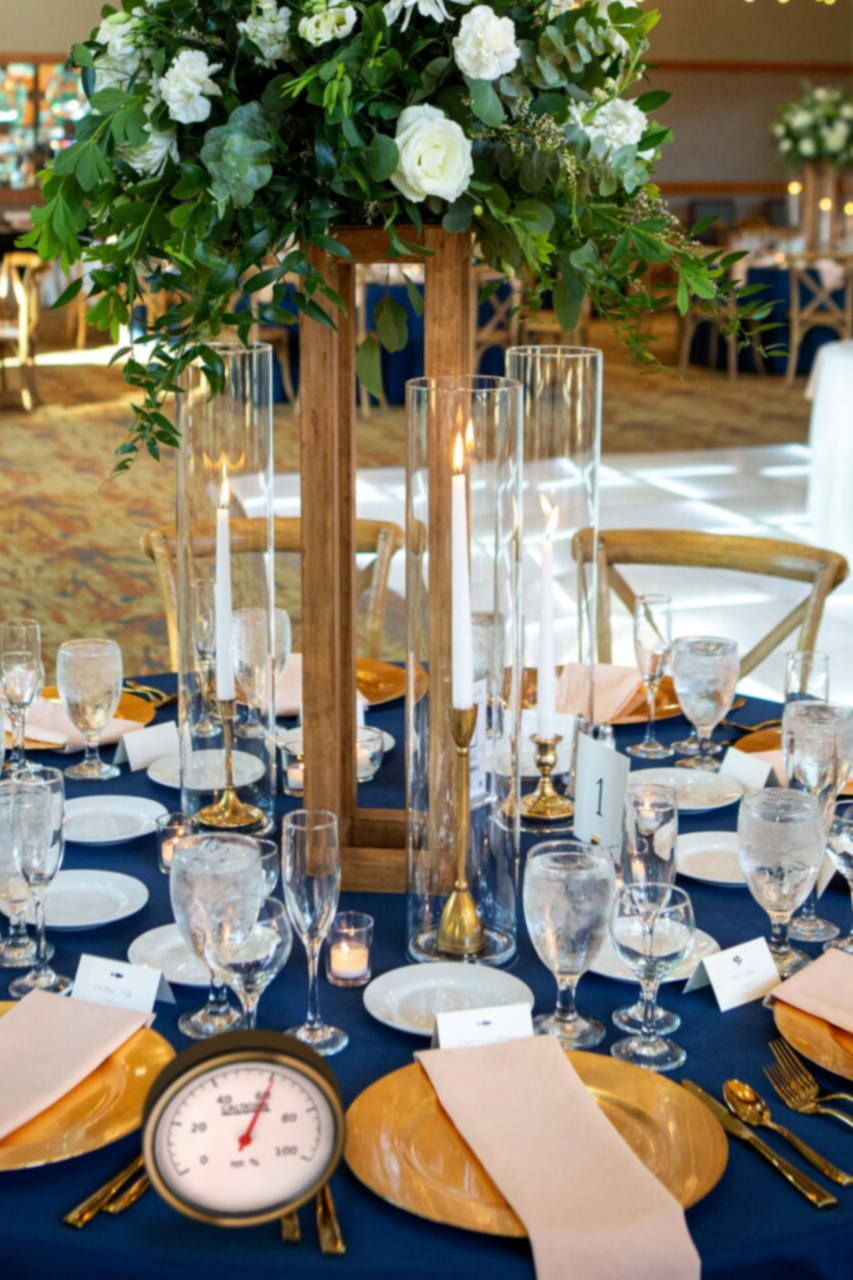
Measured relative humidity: 60 %
